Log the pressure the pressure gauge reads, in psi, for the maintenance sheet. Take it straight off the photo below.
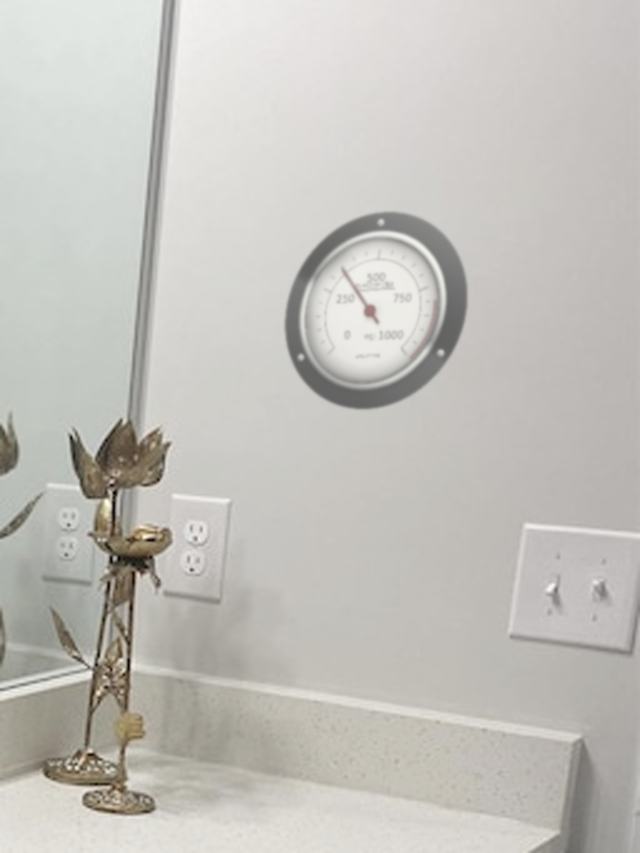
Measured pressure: 350 psi
